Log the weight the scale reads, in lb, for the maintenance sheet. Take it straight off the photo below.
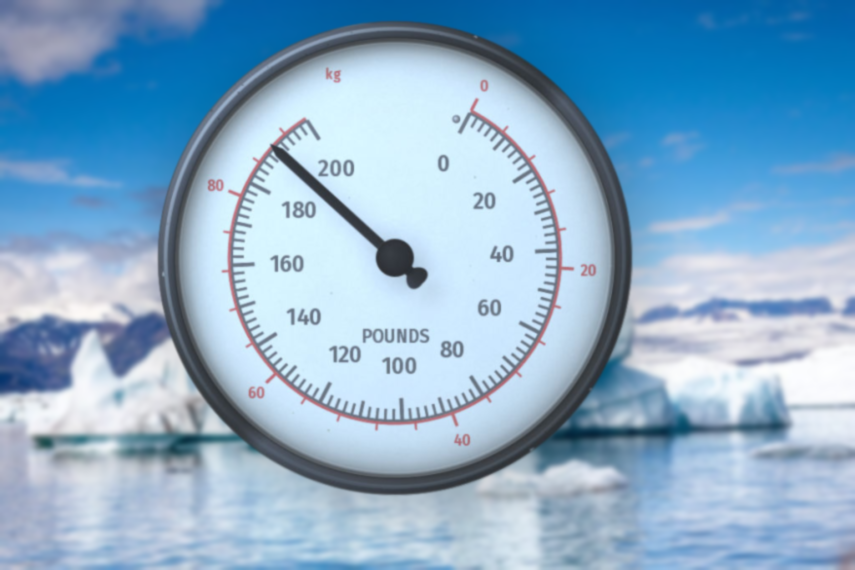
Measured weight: 190 lb
